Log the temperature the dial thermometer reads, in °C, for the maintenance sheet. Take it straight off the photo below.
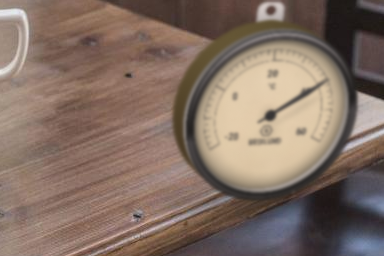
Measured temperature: 40 °C
